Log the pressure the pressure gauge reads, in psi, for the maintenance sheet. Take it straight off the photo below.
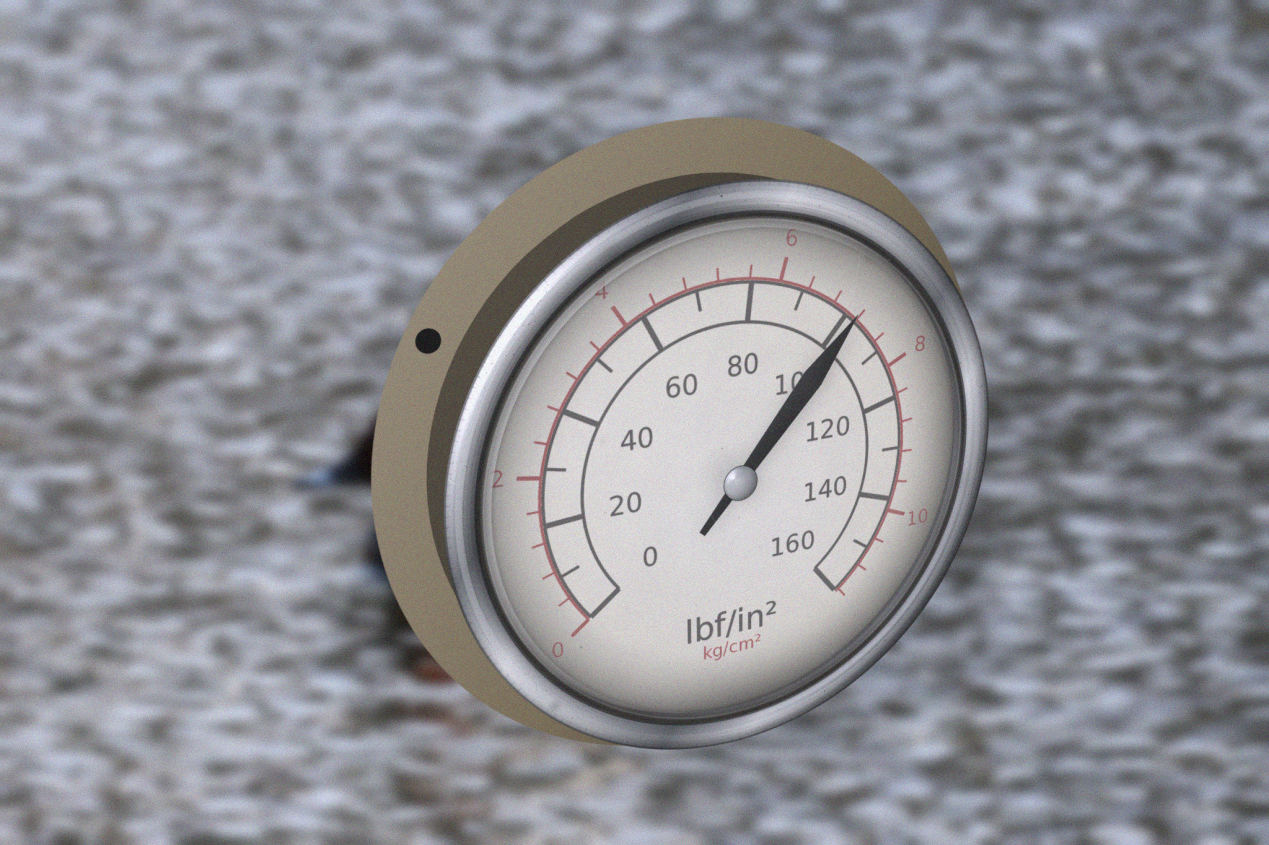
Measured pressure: 100 psi
